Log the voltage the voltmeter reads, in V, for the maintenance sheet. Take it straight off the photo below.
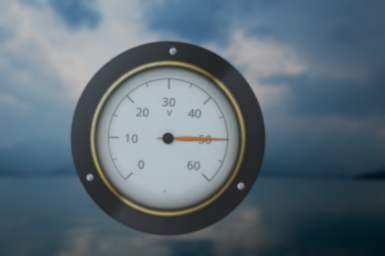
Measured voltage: 50 V
